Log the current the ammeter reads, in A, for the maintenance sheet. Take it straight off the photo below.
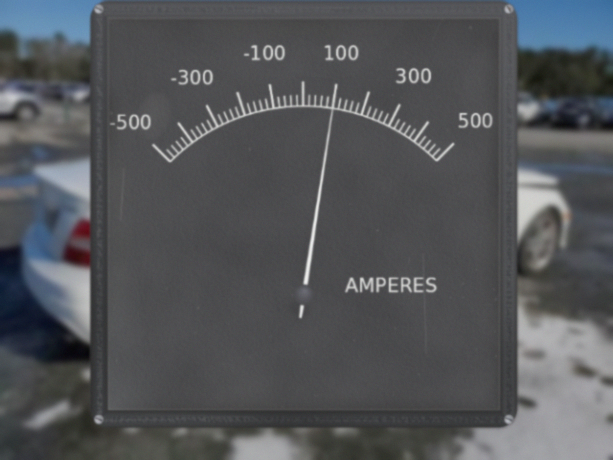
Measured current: 100 A
